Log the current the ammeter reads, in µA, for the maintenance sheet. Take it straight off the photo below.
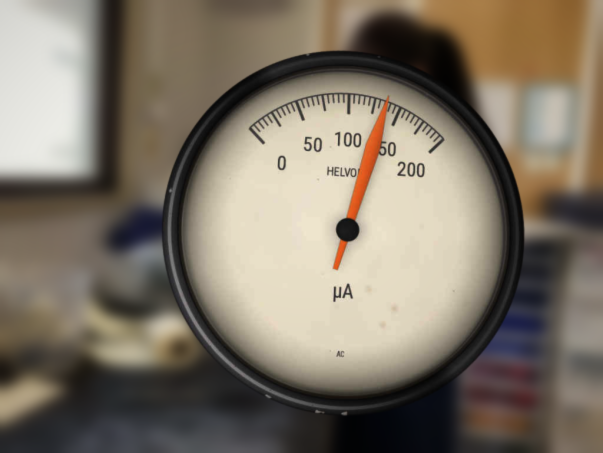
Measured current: 135 µA
